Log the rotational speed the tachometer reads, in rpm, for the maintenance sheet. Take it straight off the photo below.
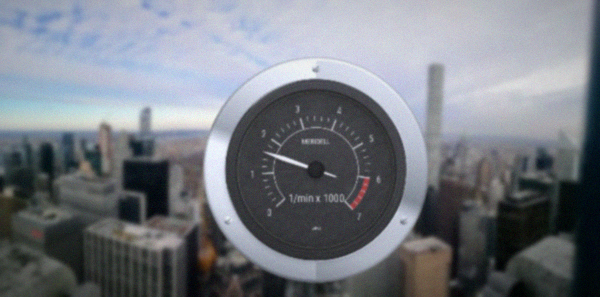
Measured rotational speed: 1600 rpm
